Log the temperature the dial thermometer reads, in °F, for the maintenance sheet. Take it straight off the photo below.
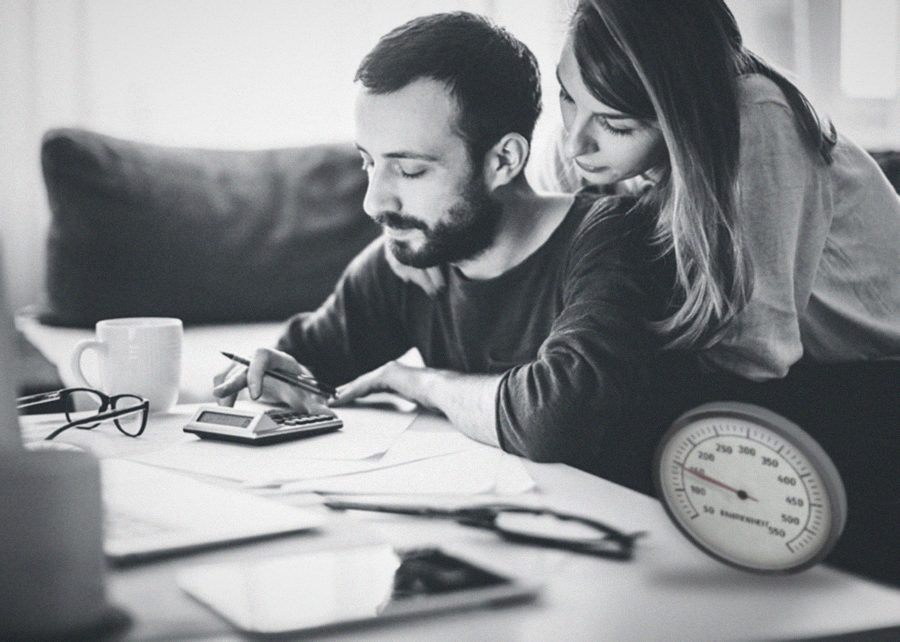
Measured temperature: 150 °F
